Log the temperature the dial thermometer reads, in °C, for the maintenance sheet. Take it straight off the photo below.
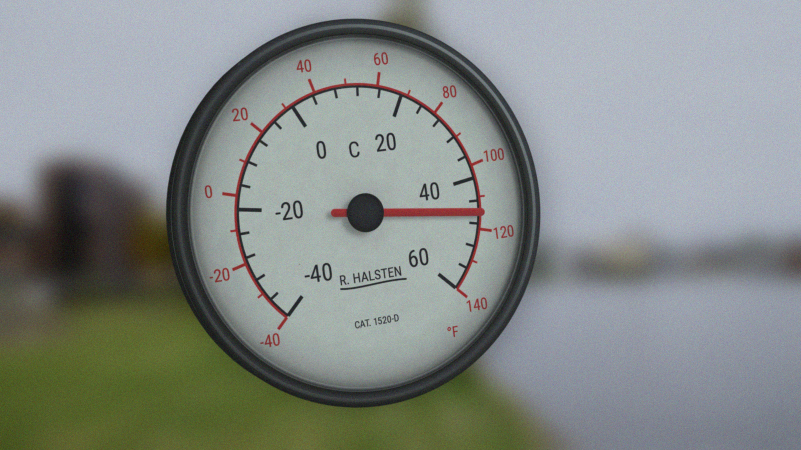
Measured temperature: 46 °C
